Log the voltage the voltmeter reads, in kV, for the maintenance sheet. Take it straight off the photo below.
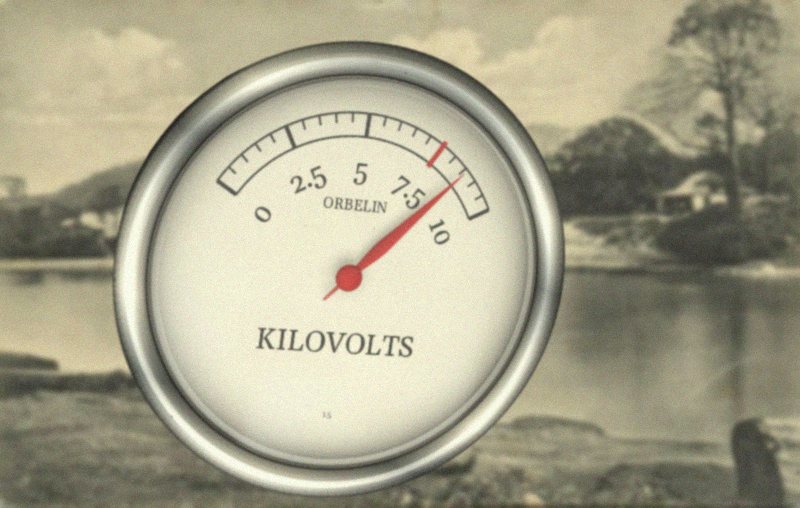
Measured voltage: 8.5 kV
